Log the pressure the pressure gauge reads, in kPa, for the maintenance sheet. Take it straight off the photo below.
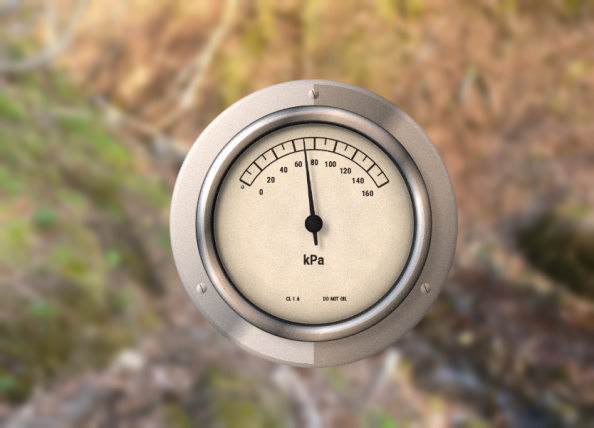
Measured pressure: 70 kPa
